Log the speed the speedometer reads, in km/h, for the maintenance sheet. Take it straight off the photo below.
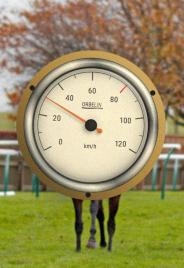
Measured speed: 30 km/h
